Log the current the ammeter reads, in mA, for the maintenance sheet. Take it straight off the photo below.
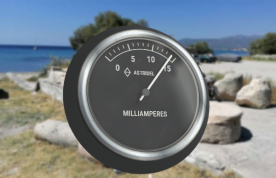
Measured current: 14 mA
